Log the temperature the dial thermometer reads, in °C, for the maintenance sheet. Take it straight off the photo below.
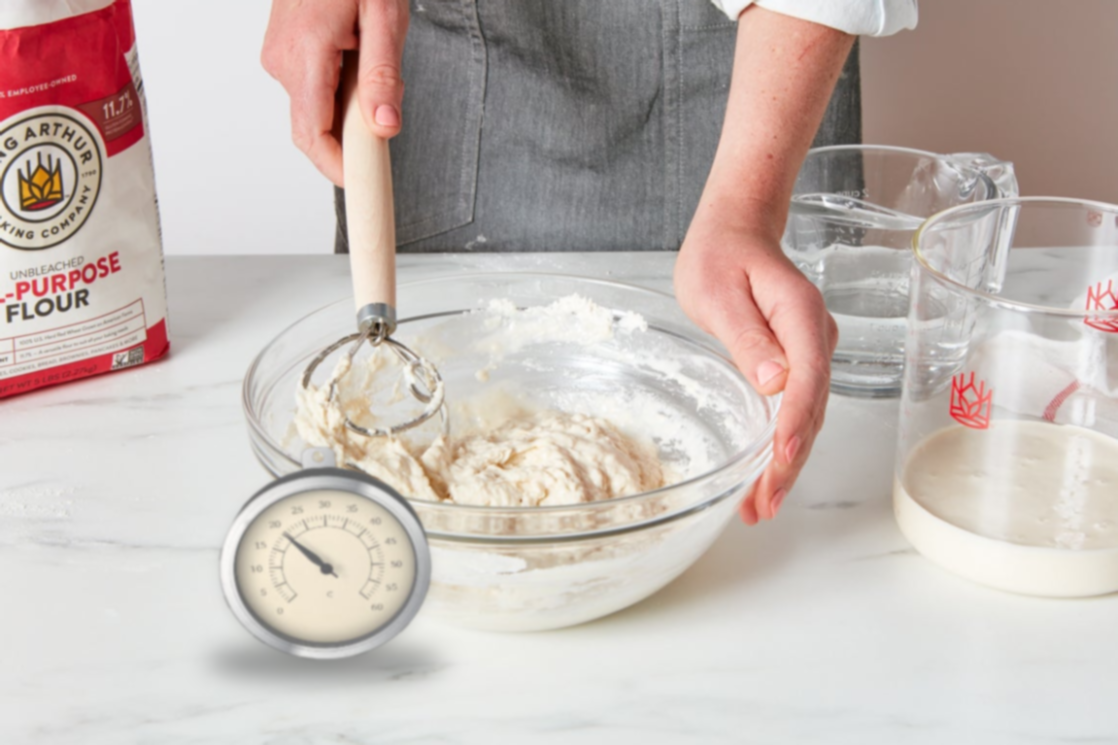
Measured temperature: 20 °C
